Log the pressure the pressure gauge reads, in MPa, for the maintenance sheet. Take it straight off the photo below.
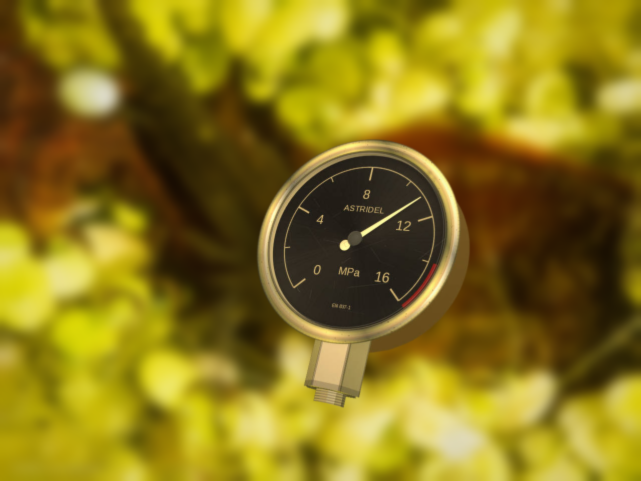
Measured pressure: 11 MPa
